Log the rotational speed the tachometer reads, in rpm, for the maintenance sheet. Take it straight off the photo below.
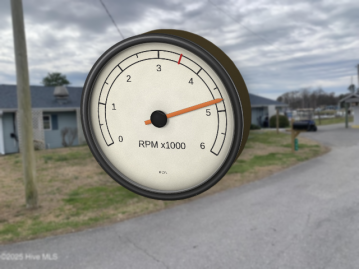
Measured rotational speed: 4750 rpm
